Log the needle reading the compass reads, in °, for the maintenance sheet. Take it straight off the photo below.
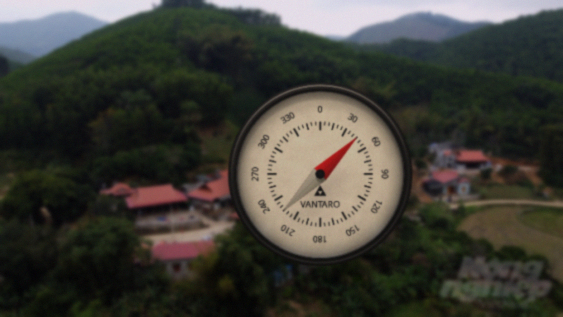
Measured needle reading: 45 °
